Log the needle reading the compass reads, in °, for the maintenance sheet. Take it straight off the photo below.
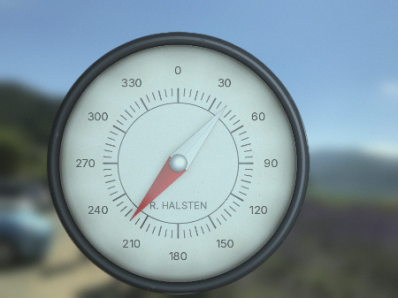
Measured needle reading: 220 °
